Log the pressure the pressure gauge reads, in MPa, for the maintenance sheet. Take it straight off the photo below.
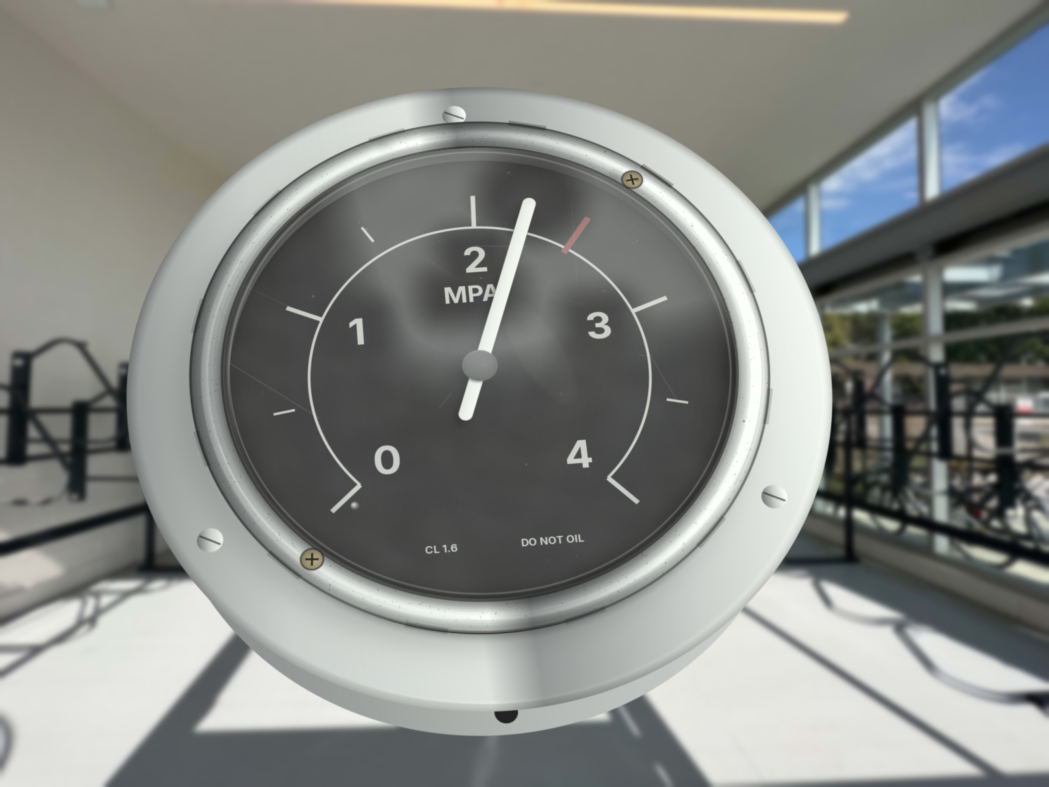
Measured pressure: 2.25 MPa
